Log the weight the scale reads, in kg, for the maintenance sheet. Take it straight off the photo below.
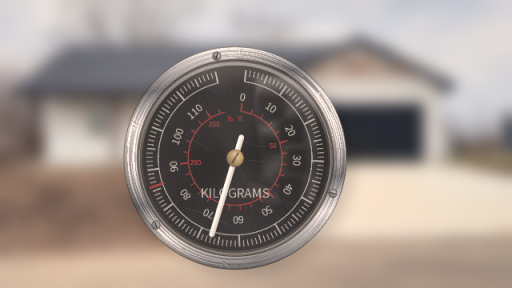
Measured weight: 67 kg
